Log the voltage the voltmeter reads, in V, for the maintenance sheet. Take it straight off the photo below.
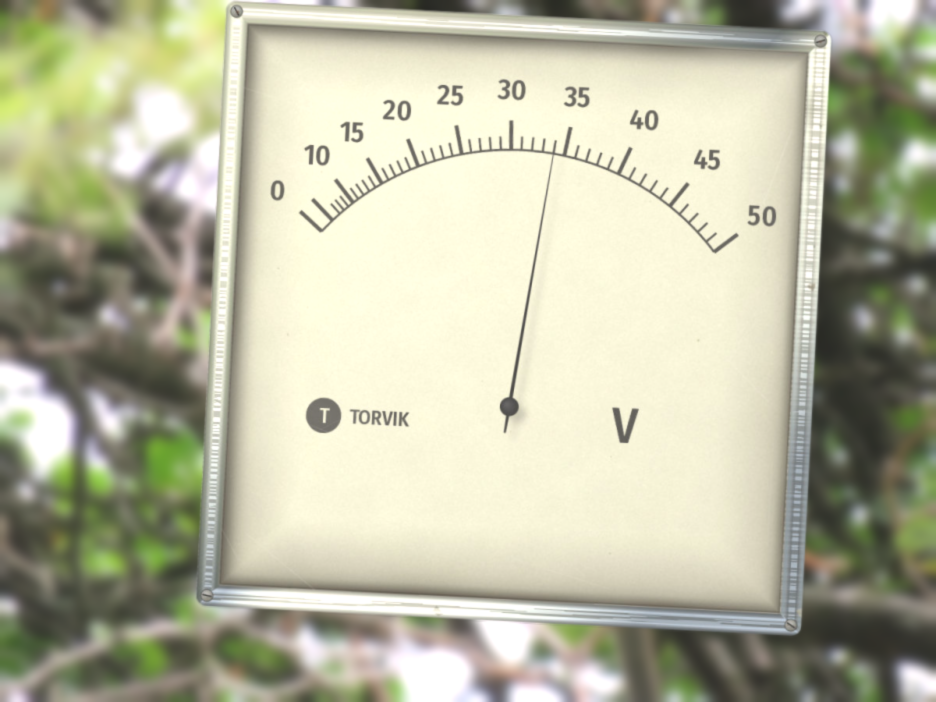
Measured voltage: 34 V
